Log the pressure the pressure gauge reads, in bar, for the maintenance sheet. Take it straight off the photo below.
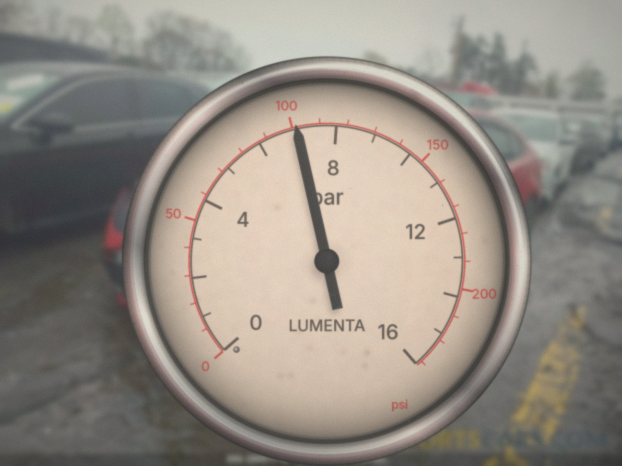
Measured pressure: 7 bar
